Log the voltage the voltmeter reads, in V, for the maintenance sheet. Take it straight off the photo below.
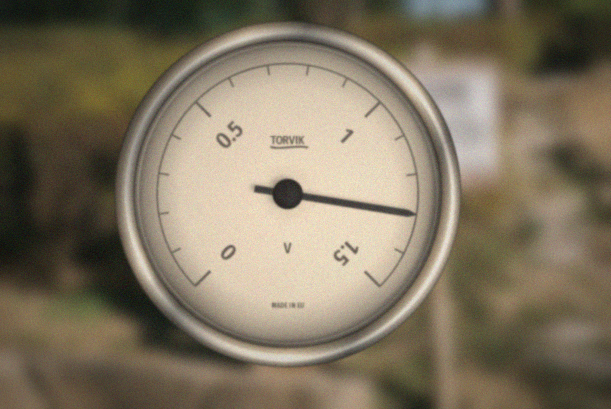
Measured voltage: 1.3 V
